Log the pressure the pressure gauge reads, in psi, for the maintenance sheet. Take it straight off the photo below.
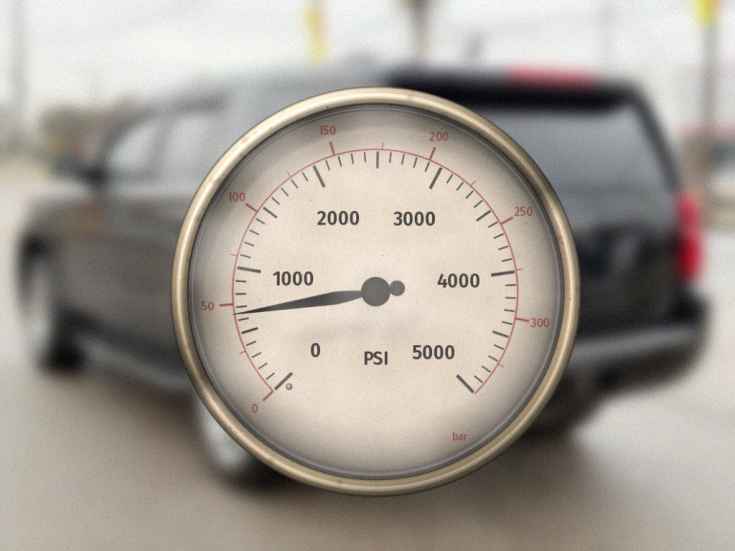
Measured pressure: 650 psi
